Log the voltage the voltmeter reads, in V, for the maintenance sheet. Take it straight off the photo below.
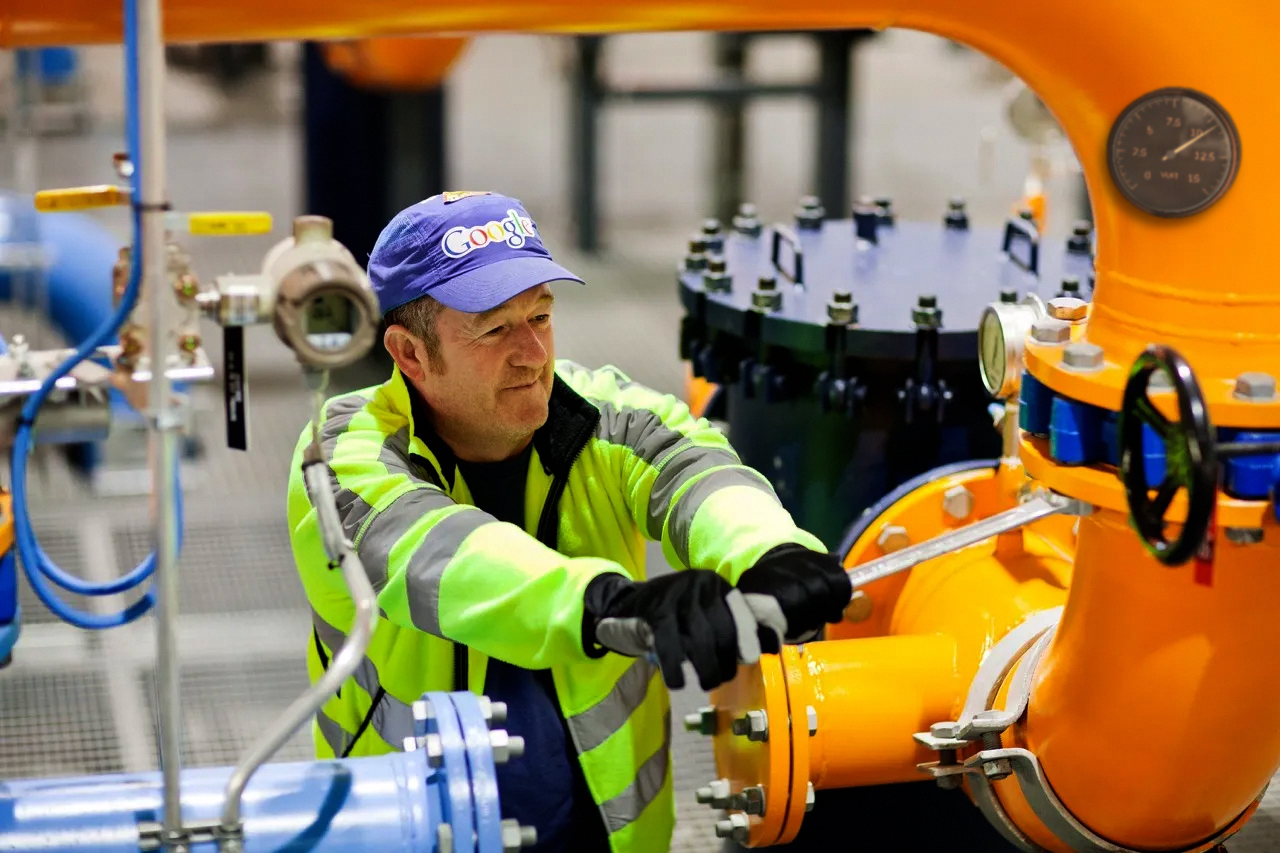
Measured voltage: 10.5 V
